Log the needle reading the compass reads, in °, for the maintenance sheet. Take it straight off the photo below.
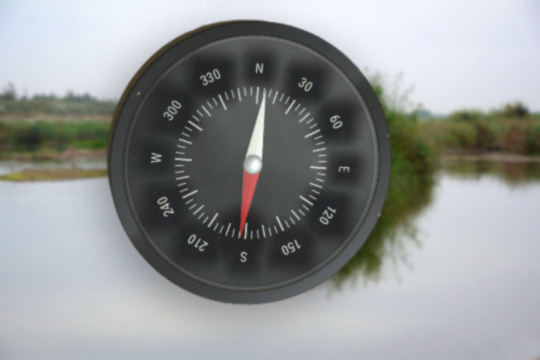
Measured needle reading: 185 °
